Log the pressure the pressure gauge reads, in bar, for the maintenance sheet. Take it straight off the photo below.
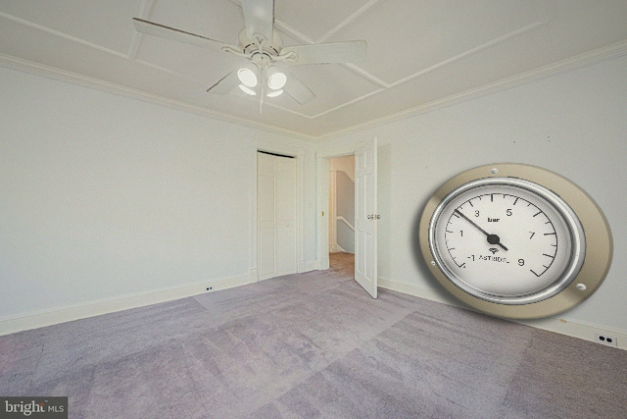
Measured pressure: 2.25 bar
